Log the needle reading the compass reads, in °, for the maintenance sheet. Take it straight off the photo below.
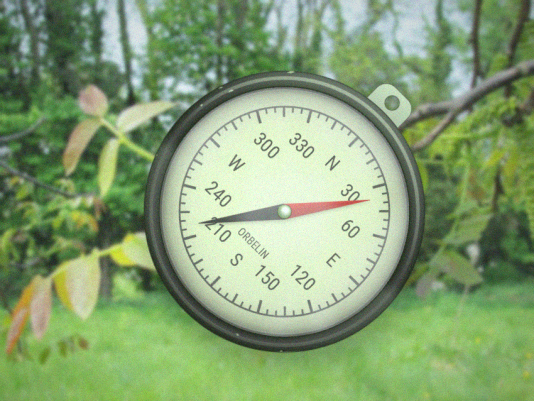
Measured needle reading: 37.5 °
